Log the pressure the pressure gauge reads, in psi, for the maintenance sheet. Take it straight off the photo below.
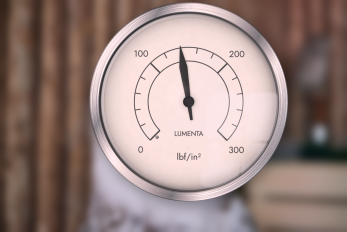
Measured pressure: 140 psi
